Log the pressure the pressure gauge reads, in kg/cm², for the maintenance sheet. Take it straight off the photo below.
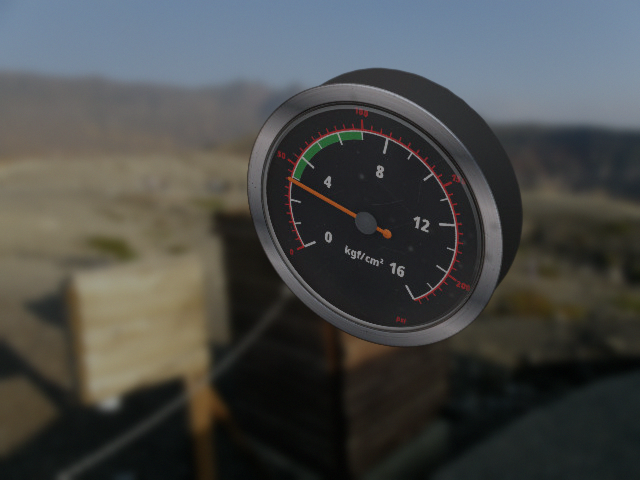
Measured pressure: 3 kg/cm²
